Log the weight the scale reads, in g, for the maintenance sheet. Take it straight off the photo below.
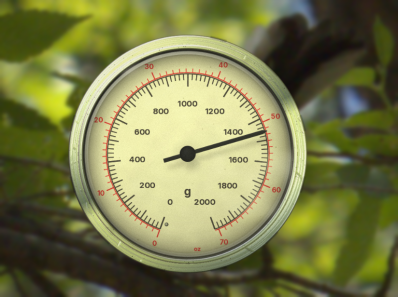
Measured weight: 1460 g
